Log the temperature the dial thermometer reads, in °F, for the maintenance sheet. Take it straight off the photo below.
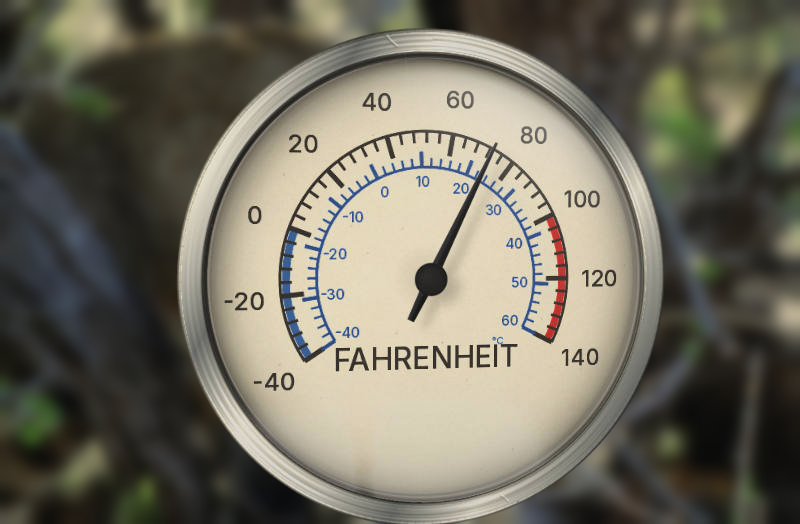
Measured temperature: 72 °F
